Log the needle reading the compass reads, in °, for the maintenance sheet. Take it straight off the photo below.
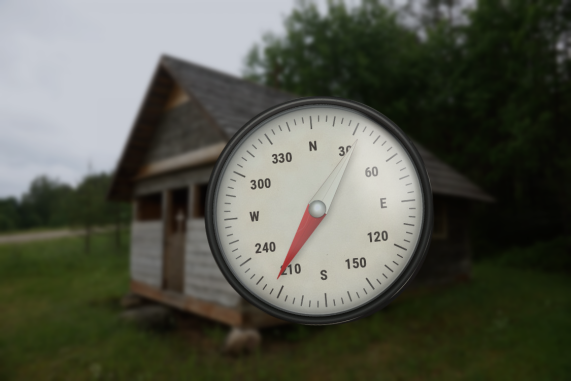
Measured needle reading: 215 °
